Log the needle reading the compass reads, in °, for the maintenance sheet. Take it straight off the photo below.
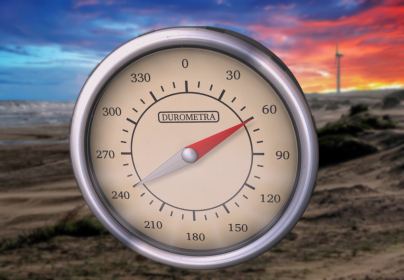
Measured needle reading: 60 °
